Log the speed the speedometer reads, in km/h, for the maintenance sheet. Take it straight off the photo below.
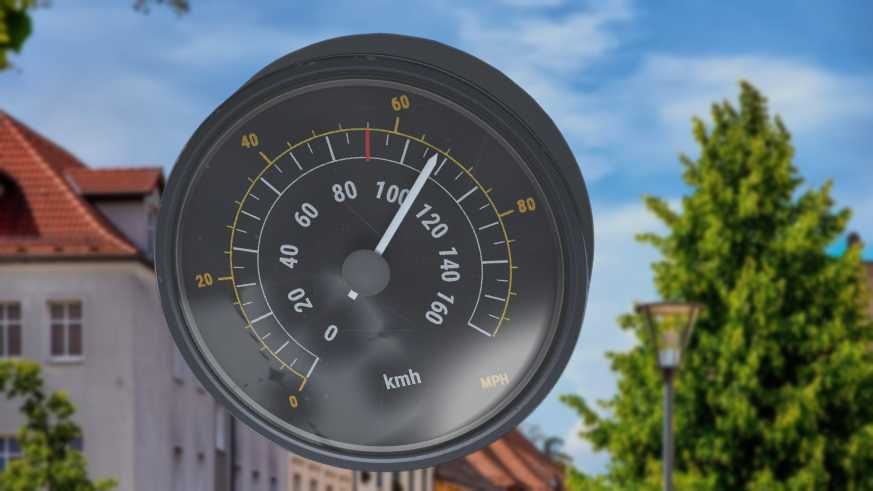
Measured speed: 107.5 km/h
